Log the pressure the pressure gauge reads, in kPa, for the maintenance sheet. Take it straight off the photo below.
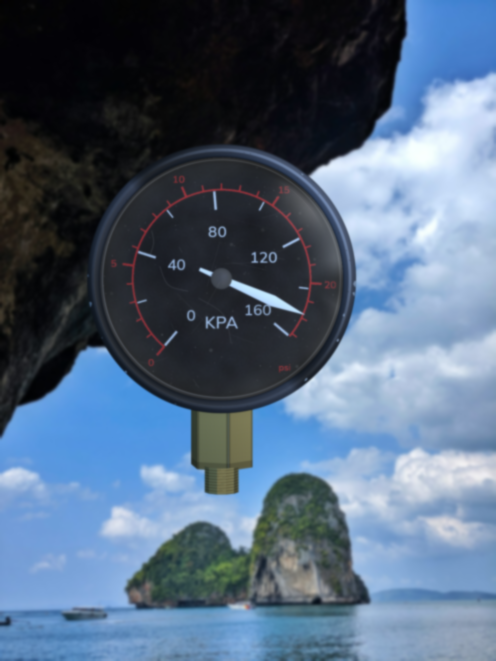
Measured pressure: 150 kPa
